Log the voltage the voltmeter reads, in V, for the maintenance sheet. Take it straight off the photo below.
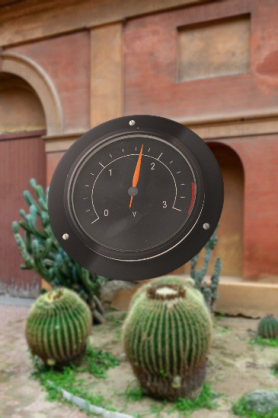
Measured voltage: 1.7 V
